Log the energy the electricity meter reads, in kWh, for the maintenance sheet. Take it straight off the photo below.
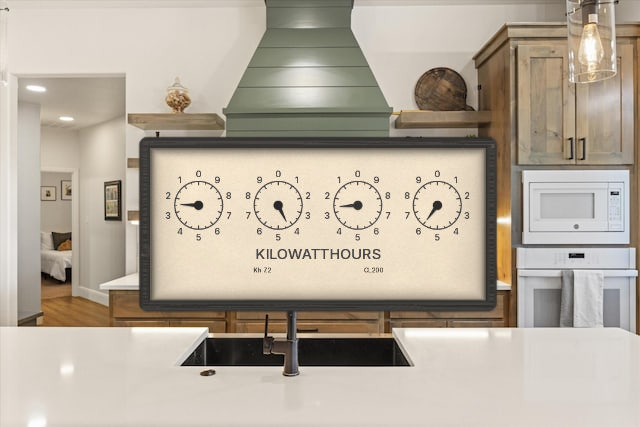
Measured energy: 2426 kWh
